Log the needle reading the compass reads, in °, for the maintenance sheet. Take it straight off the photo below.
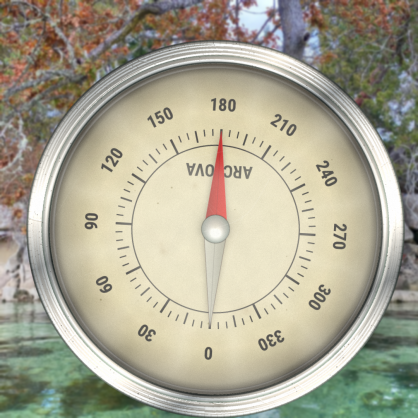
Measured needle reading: 180 °
